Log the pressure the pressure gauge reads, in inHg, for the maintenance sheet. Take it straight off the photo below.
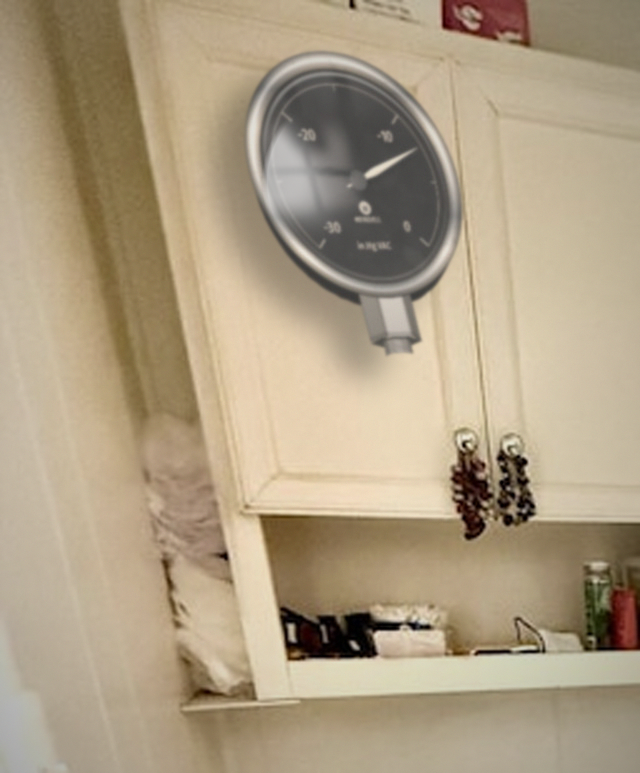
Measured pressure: -7.5 inHg
